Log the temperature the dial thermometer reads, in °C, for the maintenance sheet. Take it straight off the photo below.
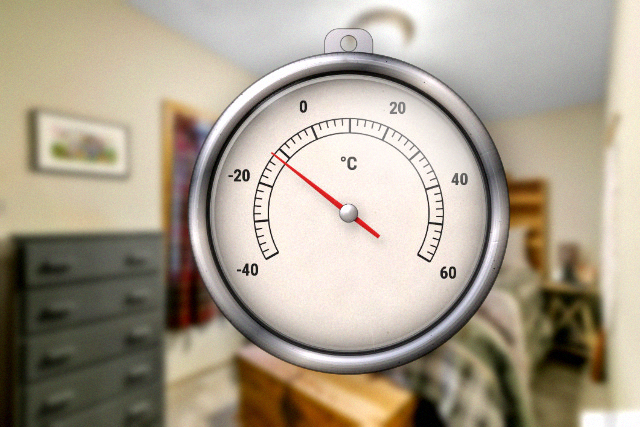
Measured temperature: -12 °C
